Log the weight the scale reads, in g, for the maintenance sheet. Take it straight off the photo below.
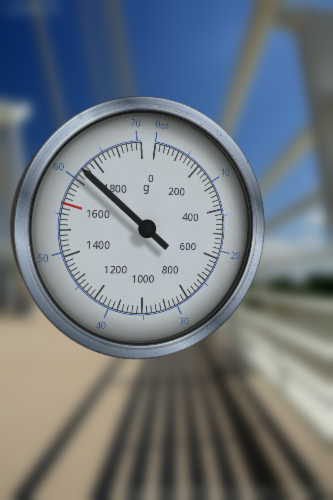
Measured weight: 1740 g
